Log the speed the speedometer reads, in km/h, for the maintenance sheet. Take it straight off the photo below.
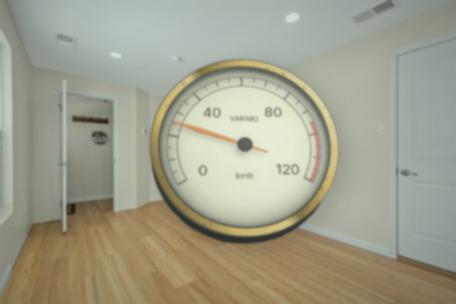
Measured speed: 25 km/h
